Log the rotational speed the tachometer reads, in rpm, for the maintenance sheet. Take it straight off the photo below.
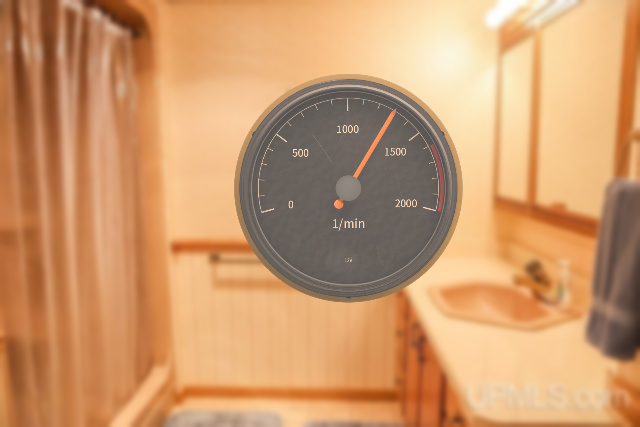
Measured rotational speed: 1300 rpm
